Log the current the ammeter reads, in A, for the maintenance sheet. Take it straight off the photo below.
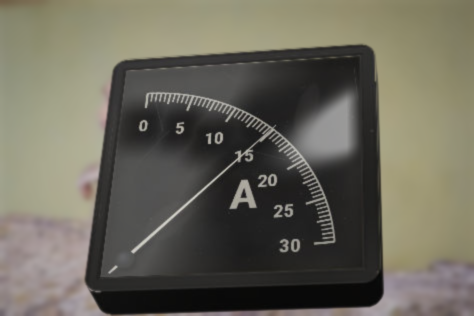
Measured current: 15 A
